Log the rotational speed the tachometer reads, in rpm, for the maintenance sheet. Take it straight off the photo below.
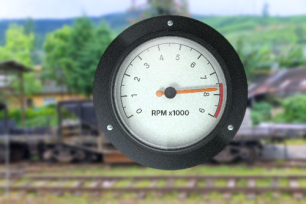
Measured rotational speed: 7750 rpm
